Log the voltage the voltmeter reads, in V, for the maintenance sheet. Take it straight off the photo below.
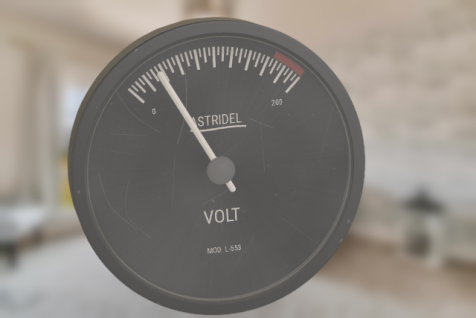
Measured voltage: 35 V
